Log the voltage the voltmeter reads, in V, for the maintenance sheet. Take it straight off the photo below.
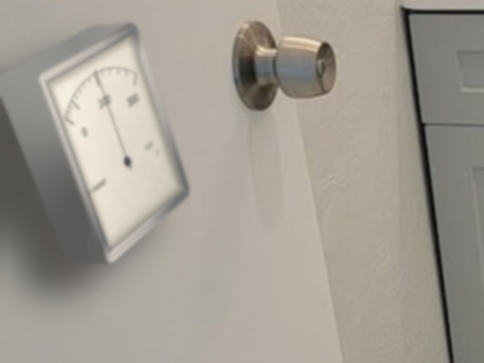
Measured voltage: 200 V
